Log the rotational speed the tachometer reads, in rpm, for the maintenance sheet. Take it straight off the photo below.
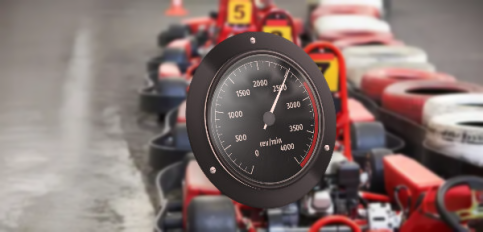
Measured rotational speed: 2500 rpm
